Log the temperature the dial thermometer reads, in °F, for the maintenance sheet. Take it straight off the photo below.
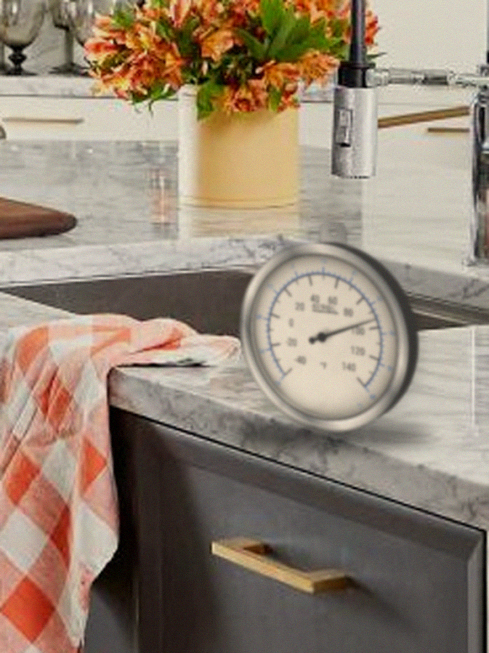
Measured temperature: 95 °F
